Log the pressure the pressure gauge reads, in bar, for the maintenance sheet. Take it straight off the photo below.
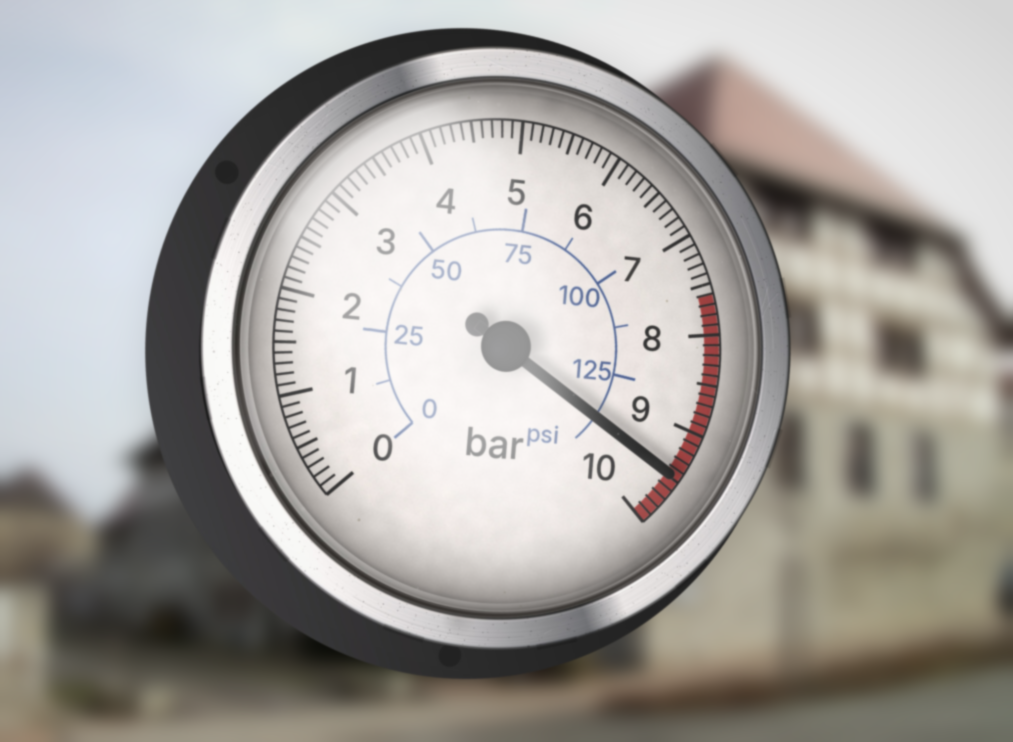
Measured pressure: 9.5 bar
